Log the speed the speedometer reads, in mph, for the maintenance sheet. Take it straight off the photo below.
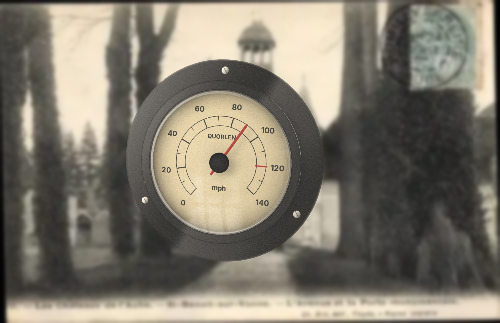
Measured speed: 90 mph
